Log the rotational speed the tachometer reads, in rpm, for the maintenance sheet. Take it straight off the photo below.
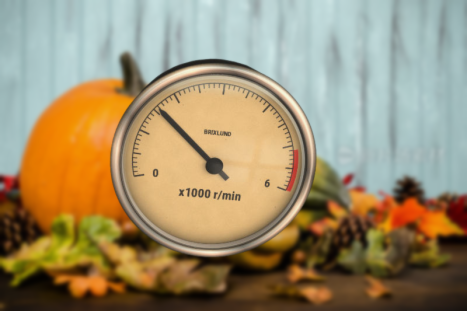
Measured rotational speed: 1600 rpm
